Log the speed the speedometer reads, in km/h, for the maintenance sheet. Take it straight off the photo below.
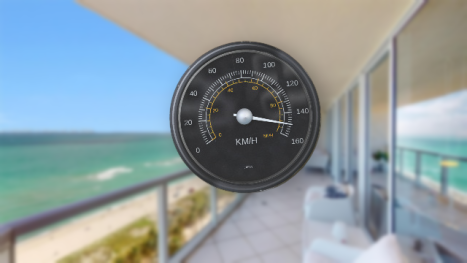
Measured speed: 150 km/h
